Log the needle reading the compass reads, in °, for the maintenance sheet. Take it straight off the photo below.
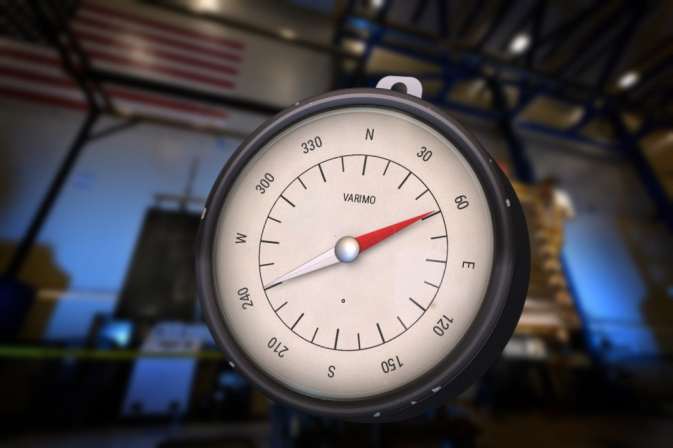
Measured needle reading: 60 °
